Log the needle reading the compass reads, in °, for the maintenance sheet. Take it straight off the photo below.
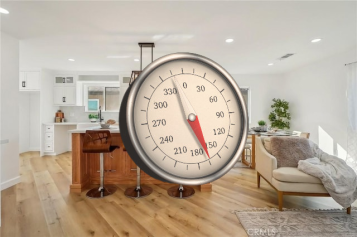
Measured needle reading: 165 °
